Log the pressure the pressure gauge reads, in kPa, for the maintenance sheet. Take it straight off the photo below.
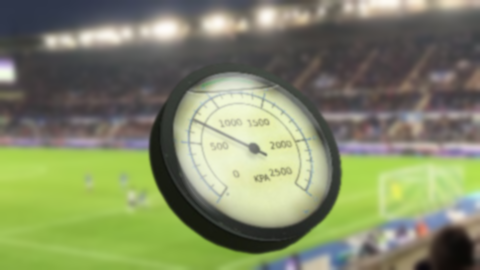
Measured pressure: 700 kPa
